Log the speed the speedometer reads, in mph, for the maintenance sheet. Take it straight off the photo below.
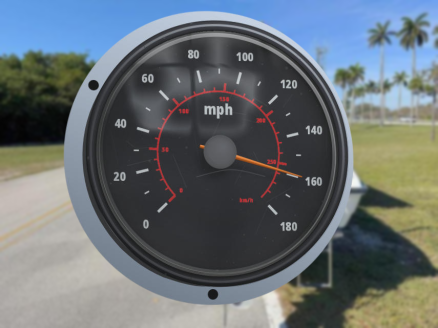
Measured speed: 160 mph
